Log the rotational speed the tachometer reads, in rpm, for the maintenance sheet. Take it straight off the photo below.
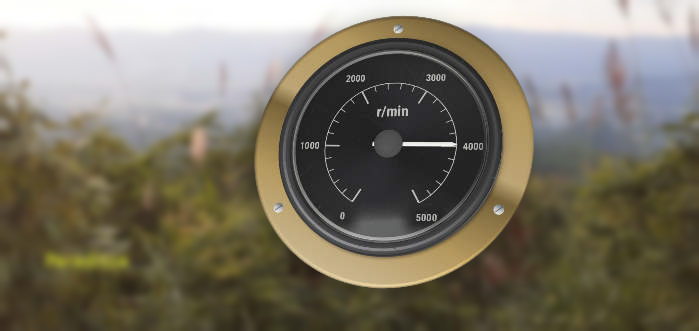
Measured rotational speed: 4000 rpm
